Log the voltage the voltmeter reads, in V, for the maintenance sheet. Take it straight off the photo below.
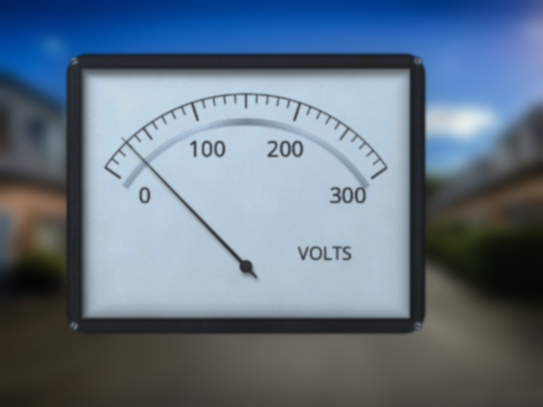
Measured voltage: 30 V
